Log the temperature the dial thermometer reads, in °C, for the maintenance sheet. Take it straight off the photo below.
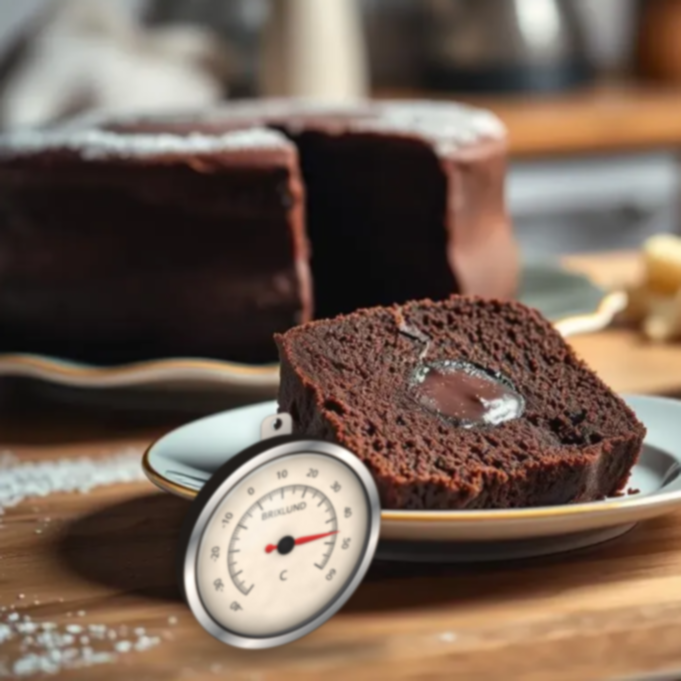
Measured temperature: 45 °C
